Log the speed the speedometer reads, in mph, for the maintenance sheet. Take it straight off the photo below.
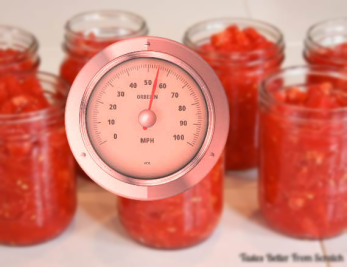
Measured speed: 55 mph
